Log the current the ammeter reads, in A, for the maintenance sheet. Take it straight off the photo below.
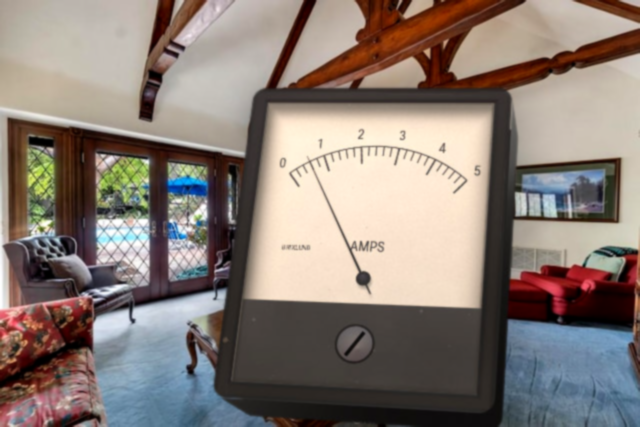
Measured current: 0.6 A
